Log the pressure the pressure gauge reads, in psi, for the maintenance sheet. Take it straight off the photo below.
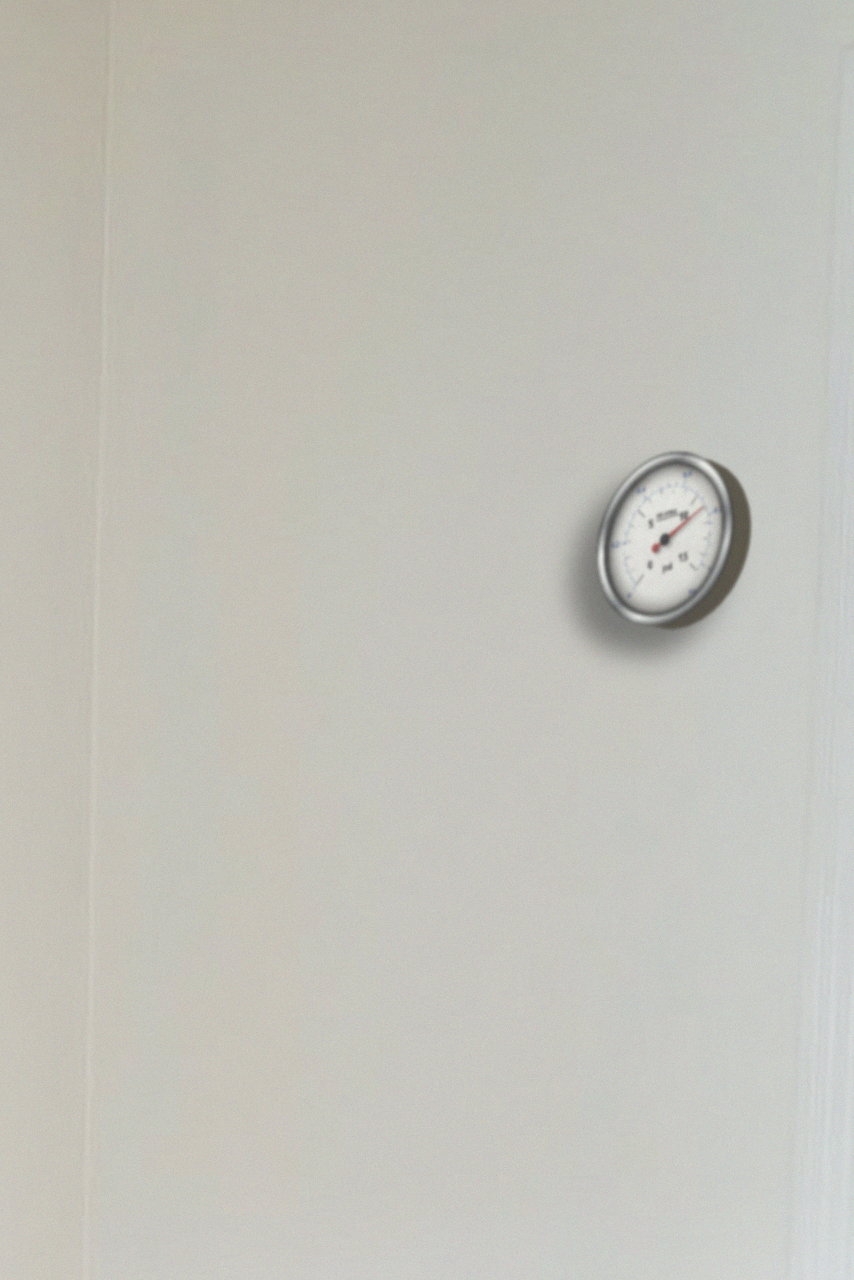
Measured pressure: 11 psi
